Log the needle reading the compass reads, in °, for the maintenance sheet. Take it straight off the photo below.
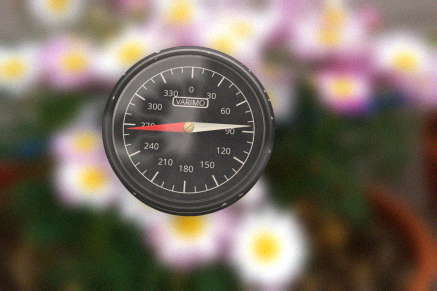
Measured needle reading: 265 °
